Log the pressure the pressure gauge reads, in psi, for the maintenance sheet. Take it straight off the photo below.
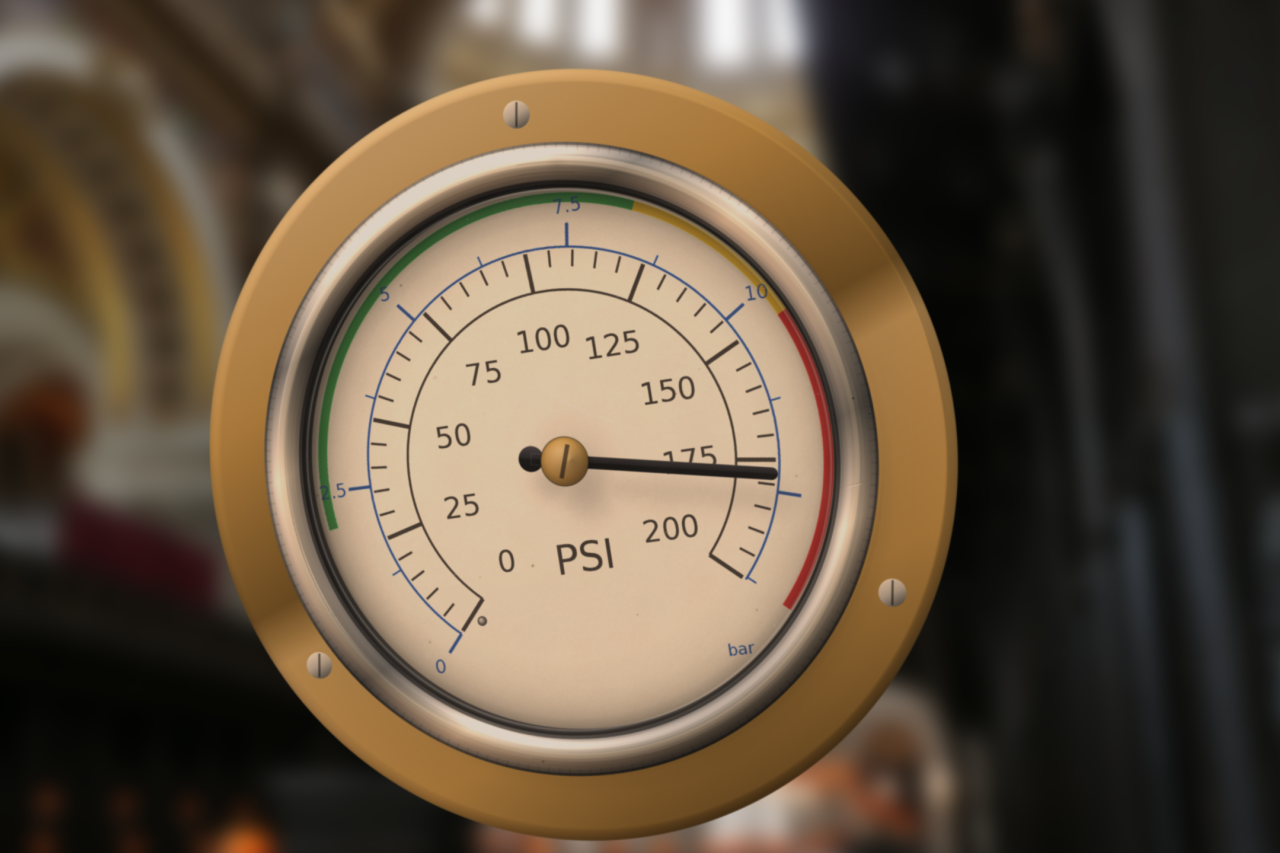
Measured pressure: 177.5 psi
